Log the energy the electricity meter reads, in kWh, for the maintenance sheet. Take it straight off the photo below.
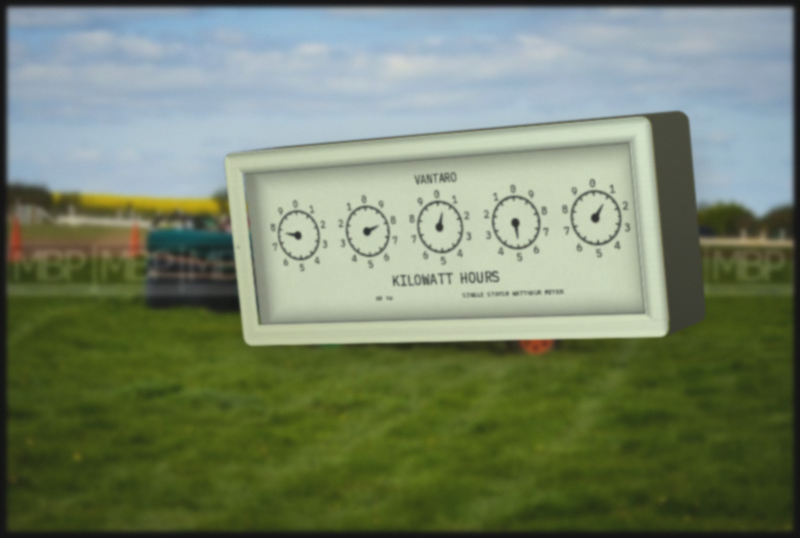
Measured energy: 78051 kWh
